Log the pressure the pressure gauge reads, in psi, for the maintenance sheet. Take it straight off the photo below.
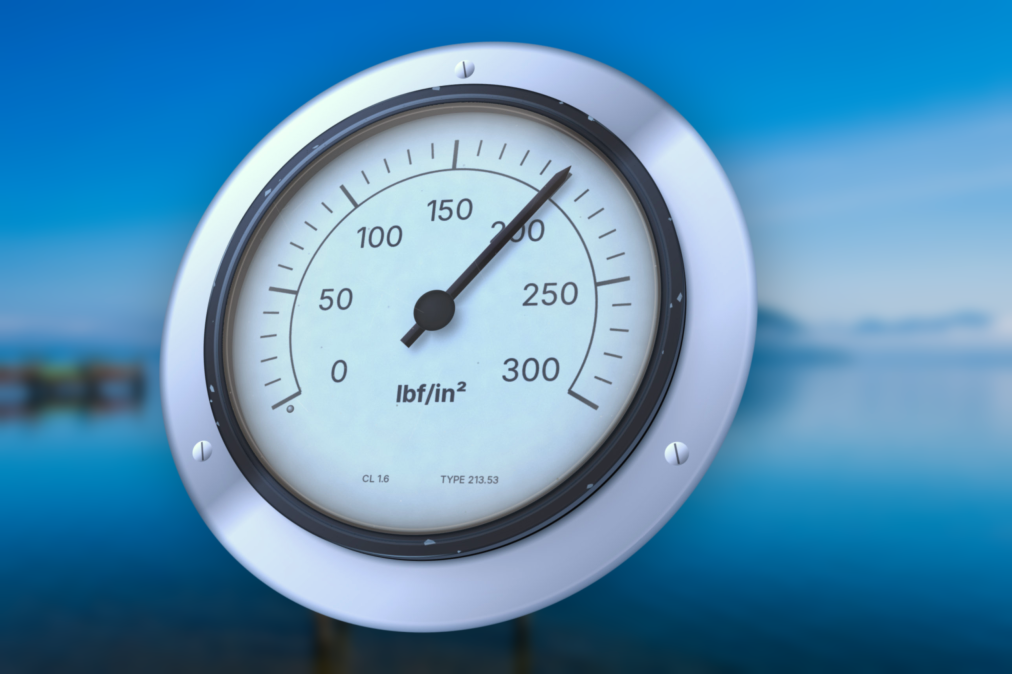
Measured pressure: 200 psi
